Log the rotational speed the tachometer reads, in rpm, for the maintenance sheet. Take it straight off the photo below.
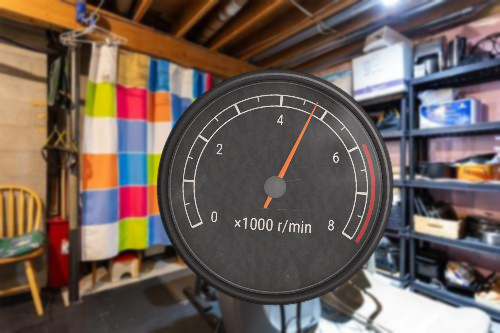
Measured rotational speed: 4750 rpm
